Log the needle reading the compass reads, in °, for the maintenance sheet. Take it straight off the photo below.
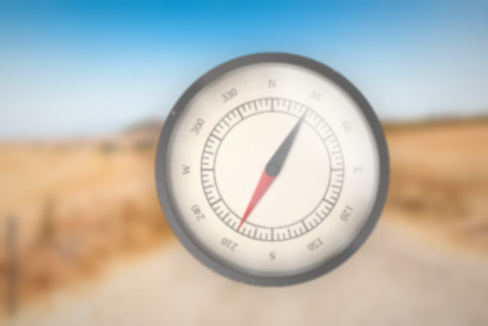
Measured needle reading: 210 °
